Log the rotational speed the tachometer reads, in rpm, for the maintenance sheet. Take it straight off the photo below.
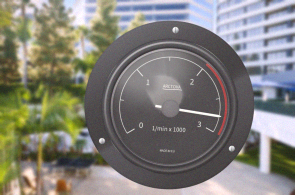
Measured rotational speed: 2750 rpm
